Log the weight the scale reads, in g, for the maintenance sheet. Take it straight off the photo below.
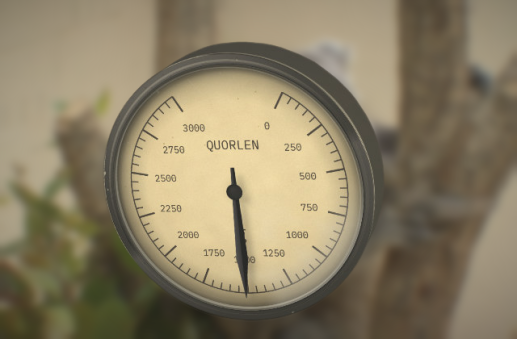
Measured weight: 1500 g
